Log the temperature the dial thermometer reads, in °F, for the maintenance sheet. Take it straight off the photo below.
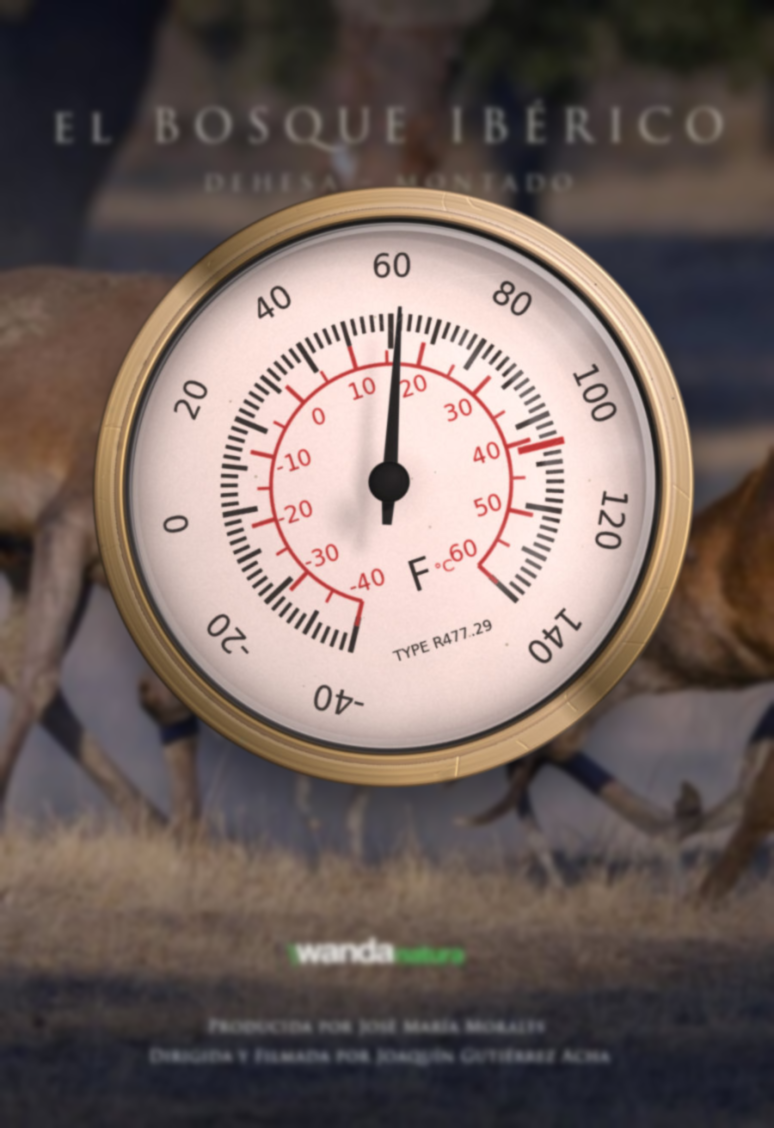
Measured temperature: 62 °F
